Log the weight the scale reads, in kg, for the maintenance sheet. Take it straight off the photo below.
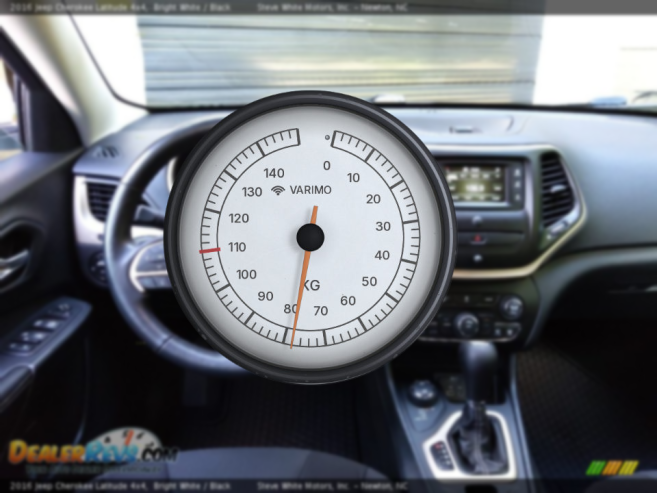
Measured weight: 78 kg
